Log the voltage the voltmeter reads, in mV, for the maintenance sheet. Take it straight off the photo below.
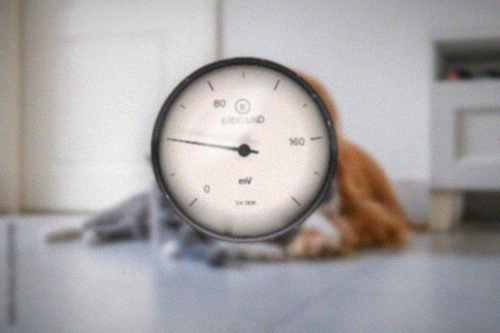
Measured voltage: 40 mV
